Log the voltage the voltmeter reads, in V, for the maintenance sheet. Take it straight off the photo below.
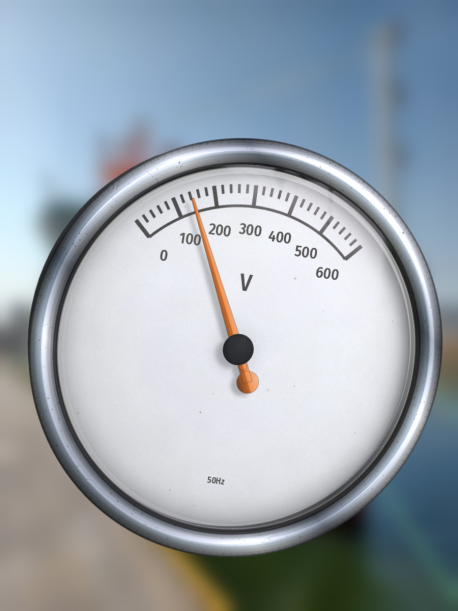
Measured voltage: 140 V
